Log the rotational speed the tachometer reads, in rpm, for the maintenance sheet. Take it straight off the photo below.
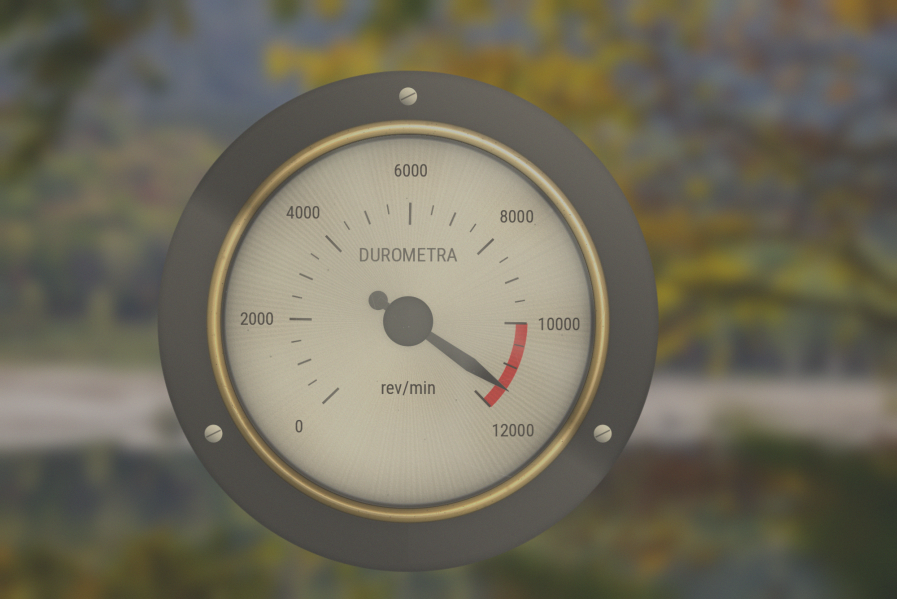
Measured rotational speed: 11500 rpm
